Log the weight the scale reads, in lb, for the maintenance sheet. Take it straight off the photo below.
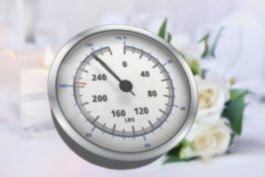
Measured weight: 260 lb
